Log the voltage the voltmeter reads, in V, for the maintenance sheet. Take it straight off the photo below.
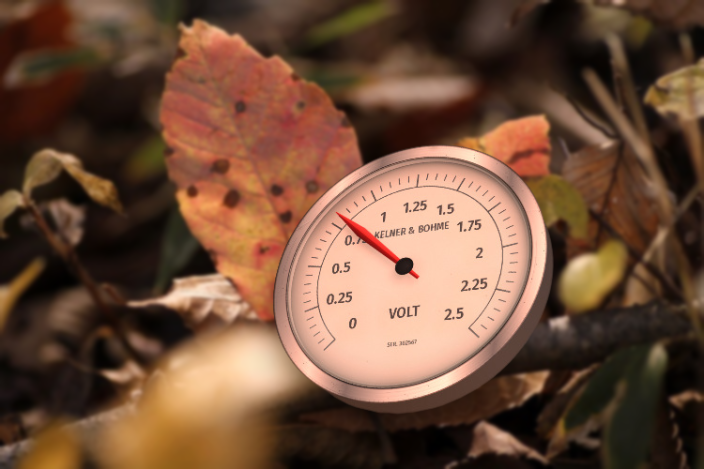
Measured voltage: 0.8 V
